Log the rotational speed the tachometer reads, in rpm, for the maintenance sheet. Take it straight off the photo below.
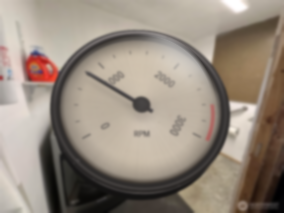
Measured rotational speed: 800 rpm
